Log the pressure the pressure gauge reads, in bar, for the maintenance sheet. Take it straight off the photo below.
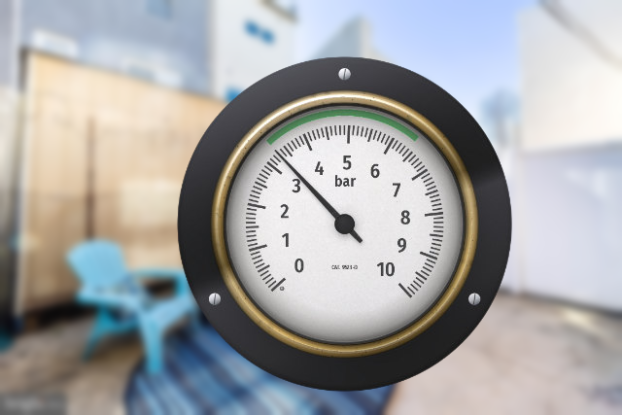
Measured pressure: 3.3 bar
